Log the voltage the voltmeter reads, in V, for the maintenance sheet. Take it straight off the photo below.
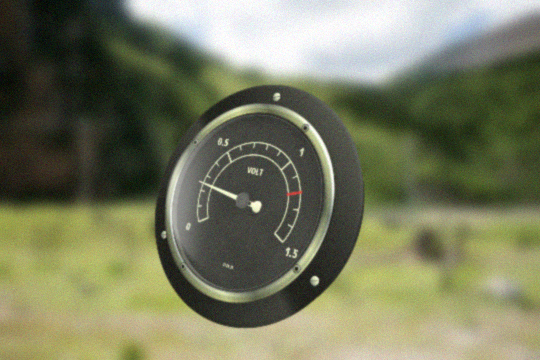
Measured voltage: 0.25 V
